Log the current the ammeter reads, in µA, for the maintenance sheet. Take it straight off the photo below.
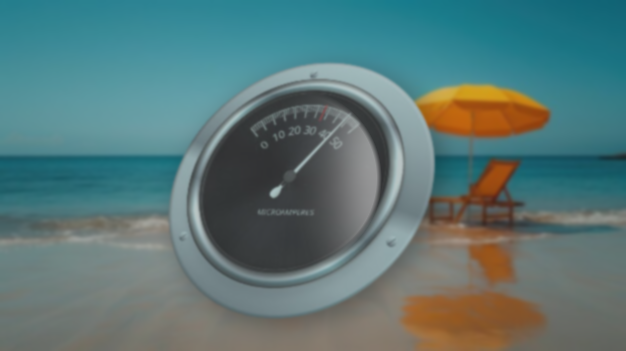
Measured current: 45 µA
